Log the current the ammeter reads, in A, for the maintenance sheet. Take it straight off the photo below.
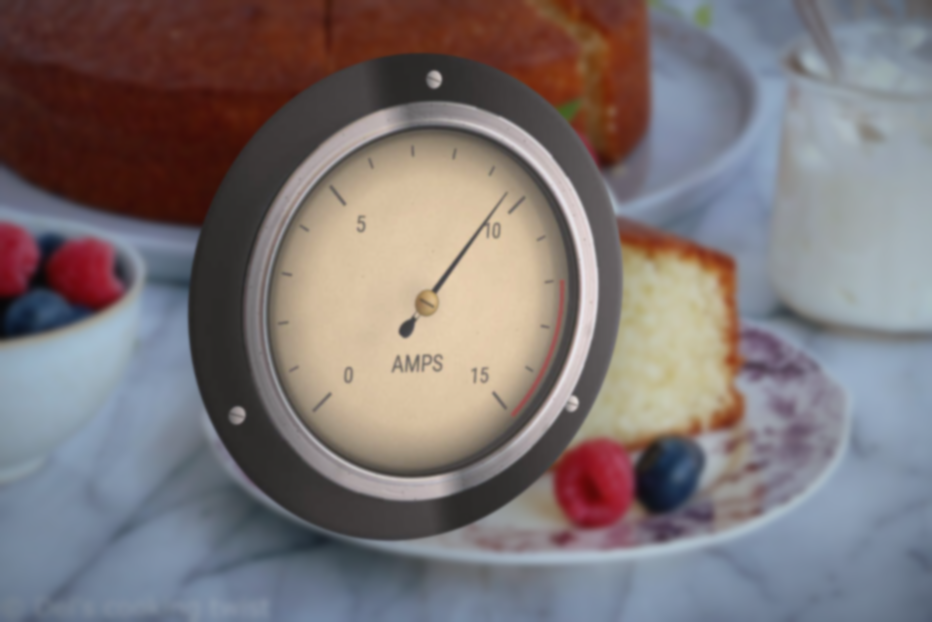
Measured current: 9.5 A
